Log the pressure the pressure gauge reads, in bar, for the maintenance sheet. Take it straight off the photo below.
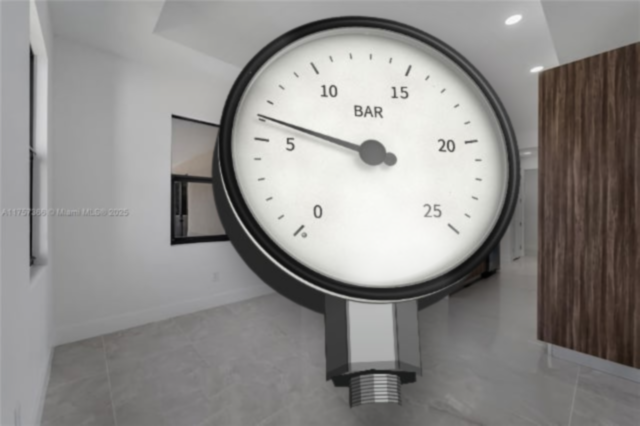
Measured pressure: 6 bar
